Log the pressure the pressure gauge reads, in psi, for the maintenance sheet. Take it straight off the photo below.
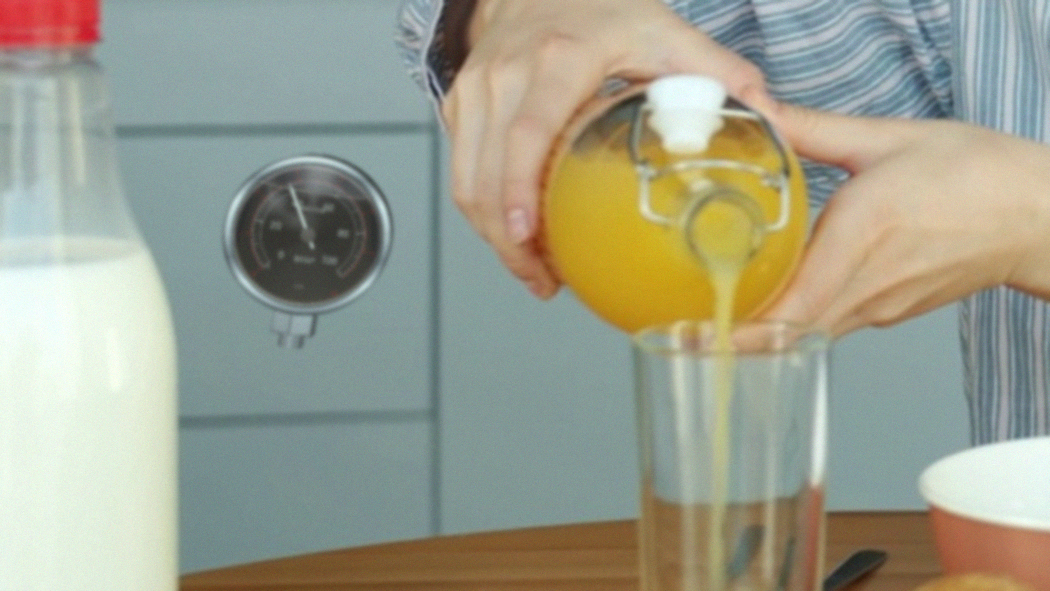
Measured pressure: 40 psi
